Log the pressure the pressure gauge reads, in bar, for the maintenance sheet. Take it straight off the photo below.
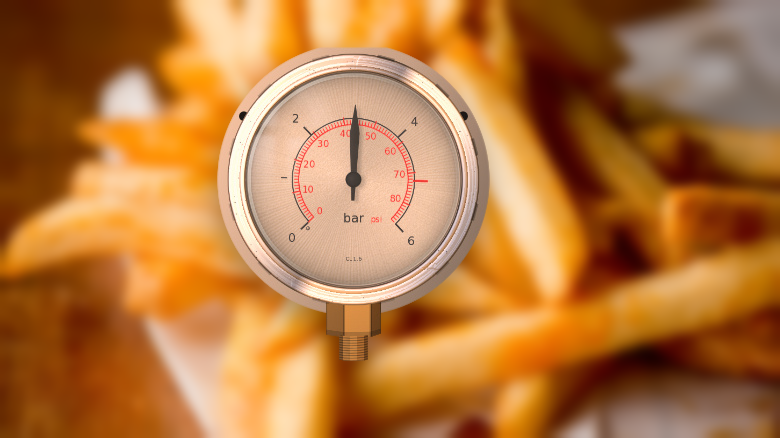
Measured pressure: 3 bar
